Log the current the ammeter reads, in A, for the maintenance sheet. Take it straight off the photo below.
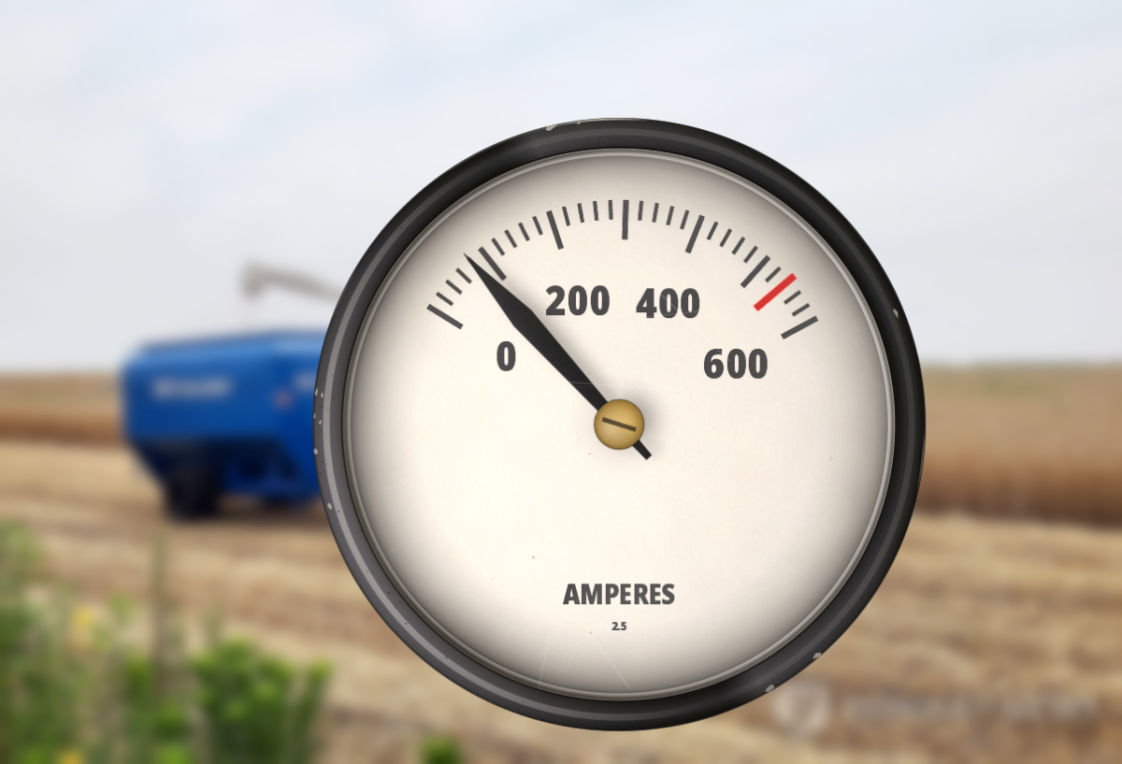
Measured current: 80 A
